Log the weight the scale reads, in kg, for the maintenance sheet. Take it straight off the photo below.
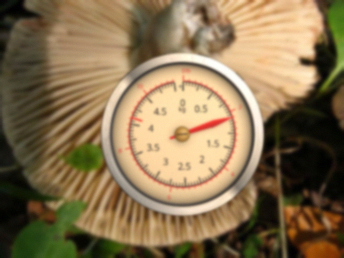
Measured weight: 1 kg
